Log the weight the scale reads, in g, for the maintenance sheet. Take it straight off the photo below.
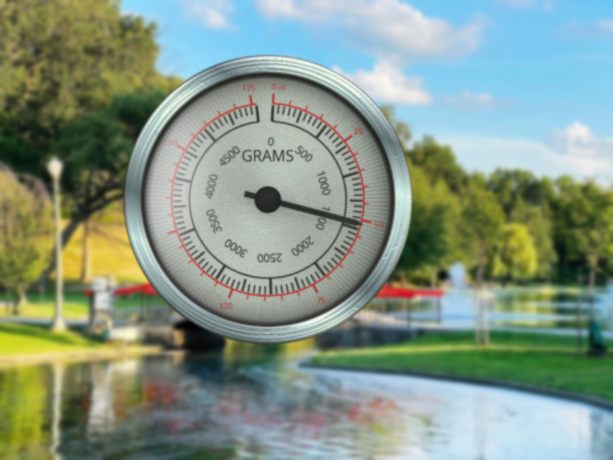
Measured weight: 1450 g
